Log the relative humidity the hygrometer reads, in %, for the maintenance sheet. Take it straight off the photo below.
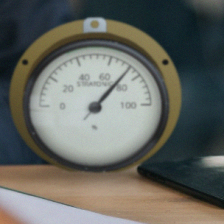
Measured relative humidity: 72 %
